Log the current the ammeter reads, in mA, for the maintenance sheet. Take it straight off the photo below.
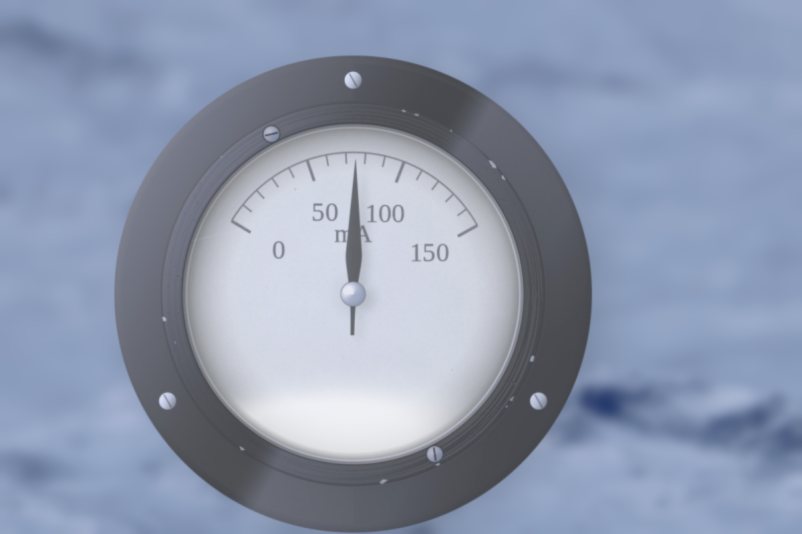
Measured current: 75 mA
